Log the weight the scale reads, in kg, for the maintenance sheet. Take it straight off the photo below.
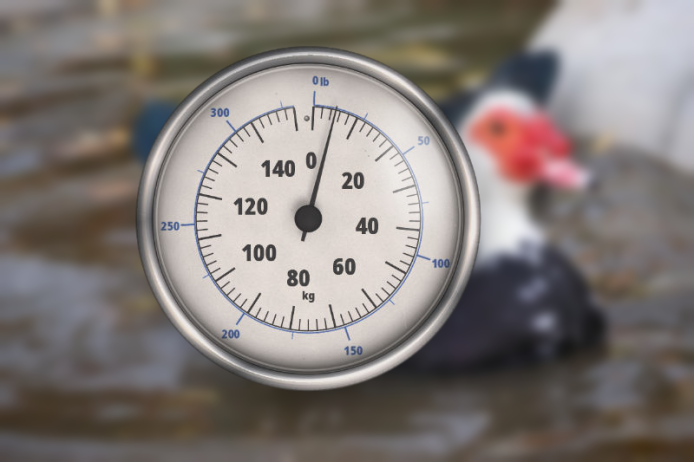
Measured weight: 5 kg
